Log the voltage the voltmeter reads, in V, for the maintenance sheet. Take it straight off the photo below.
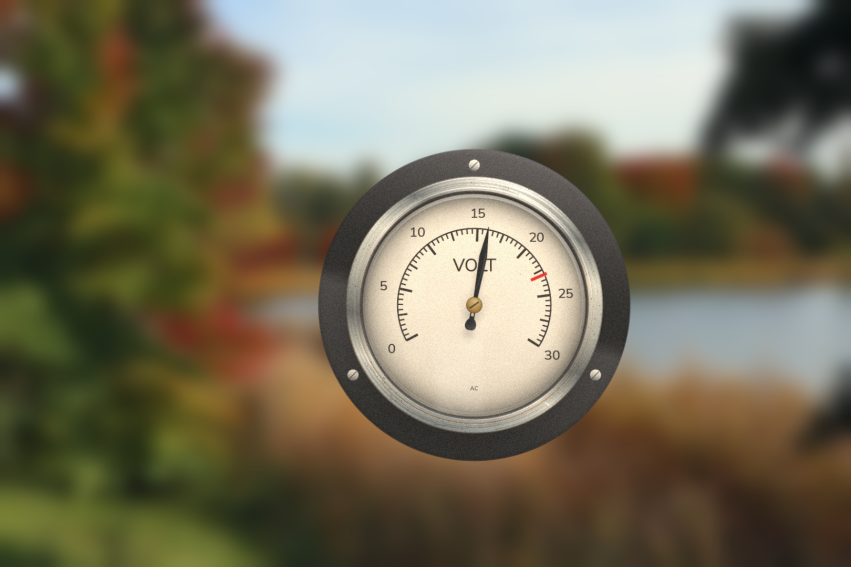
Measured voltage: 16 V
